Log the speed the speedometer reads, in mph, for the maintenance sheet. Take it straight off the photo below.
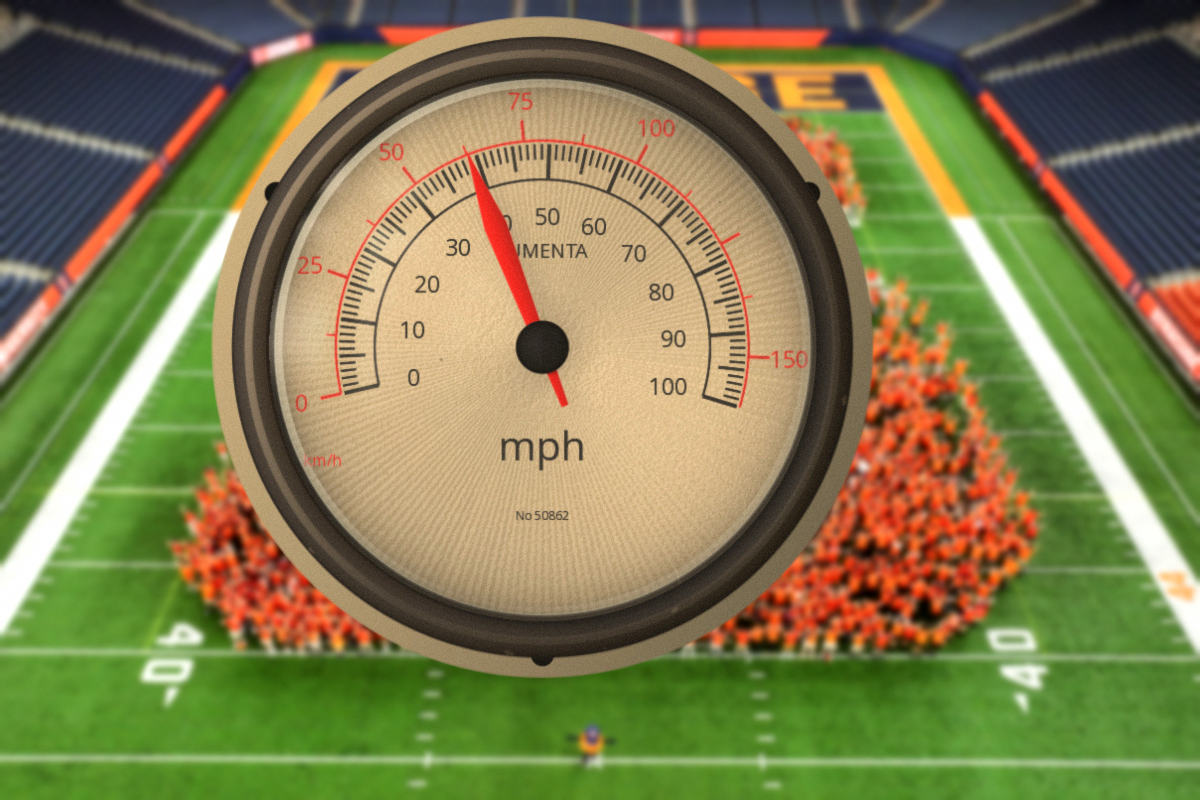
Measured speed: 39 mph
